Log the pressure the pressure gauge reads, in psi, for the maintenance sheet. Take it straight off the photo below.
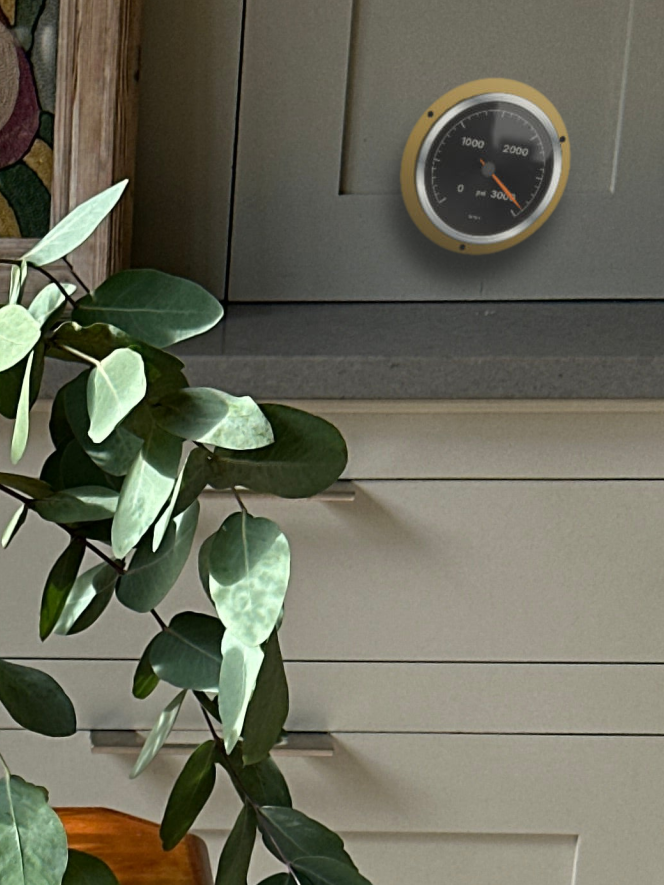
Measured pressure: 2900 psi
